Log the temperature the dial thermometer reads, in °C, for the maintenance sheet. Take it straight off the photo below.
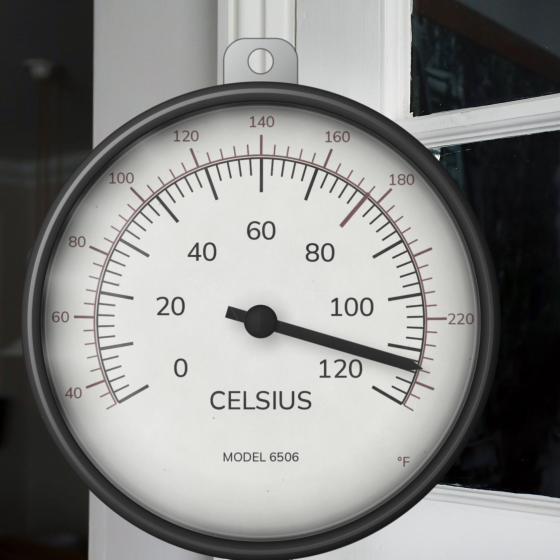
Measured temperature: 113 °C
